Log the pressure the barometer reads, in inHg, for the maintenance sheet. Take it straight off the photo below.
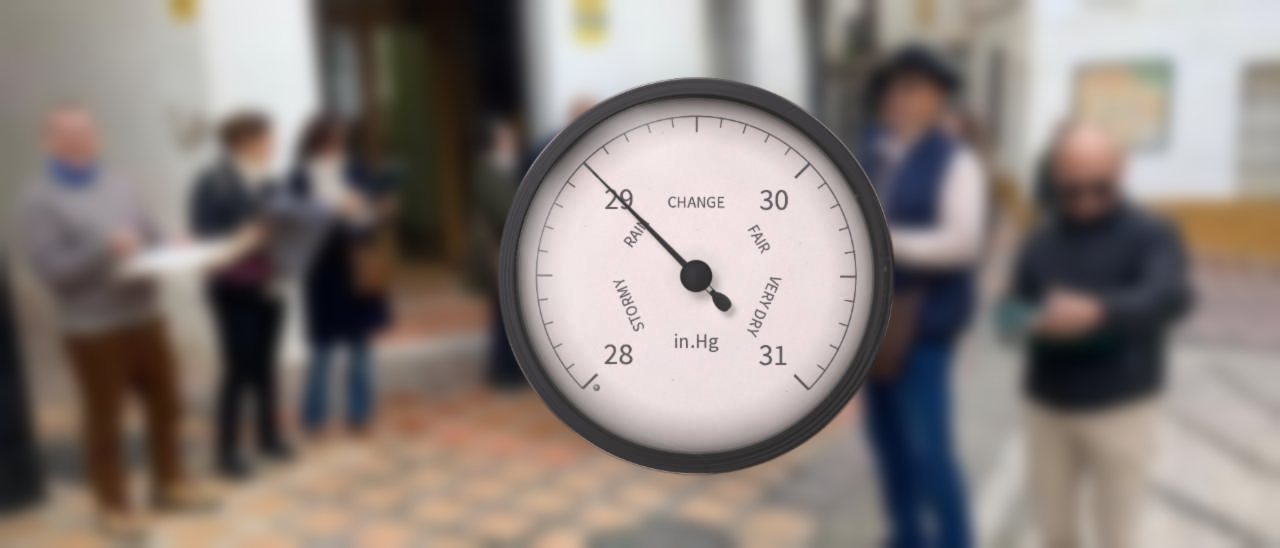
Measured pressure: 29 inHg
